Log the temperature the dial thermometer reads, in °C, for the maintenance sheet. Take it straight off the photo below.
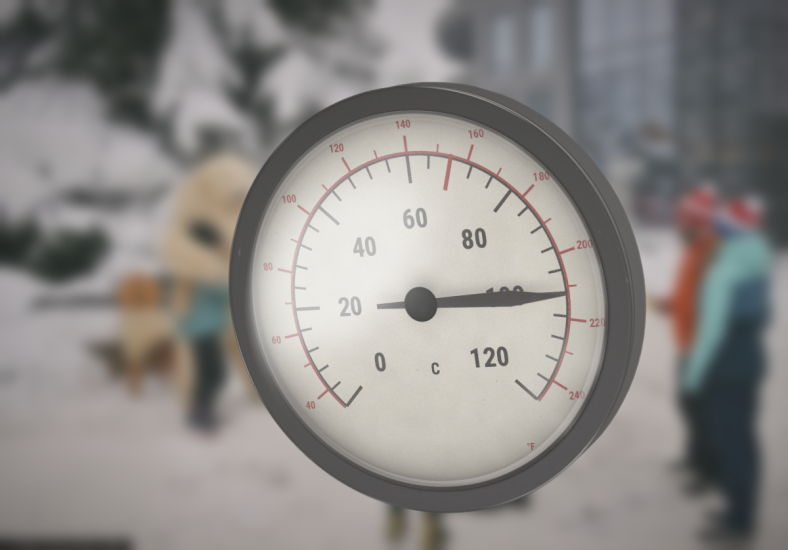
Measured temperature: 100 °C
